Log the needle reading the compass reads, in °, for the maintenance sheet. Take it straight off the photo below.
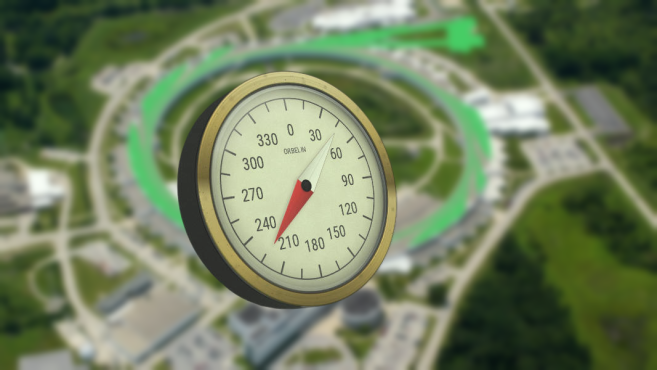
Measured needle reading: 225 °
